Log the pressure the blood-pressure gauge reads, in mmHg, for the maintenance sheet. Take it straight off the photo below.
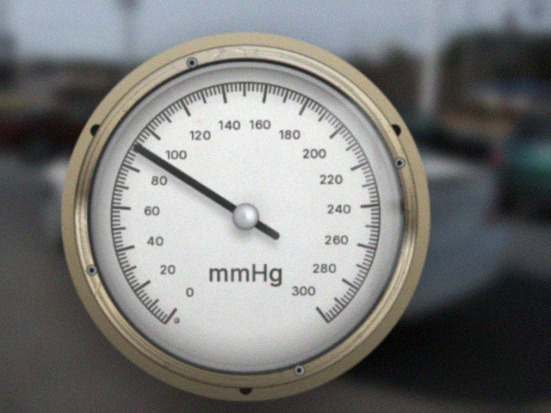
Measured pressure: 90 mmHg
